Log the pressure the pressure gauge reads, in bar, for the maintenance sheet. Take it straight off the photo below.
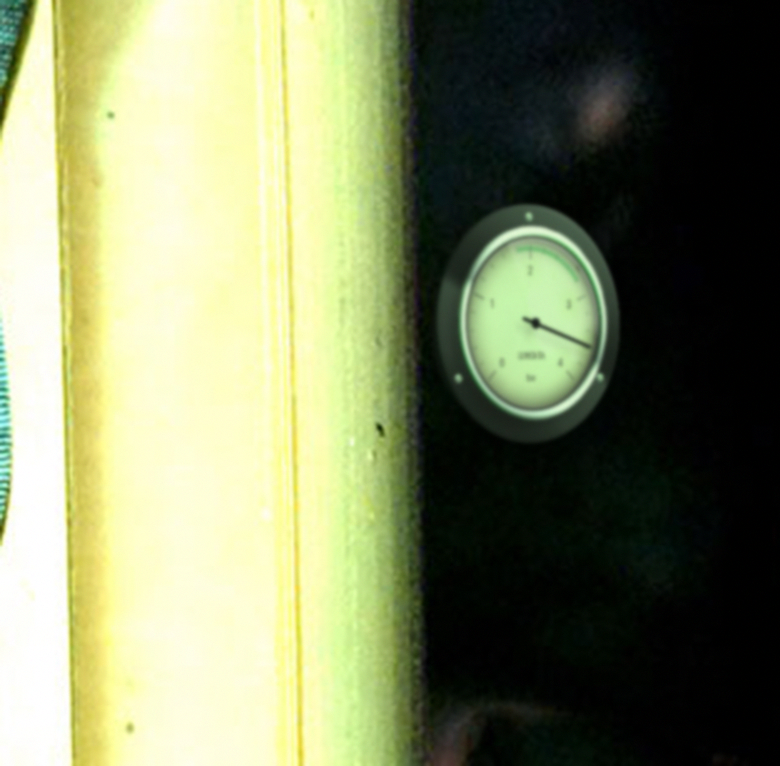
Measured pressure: 3.6 bar
